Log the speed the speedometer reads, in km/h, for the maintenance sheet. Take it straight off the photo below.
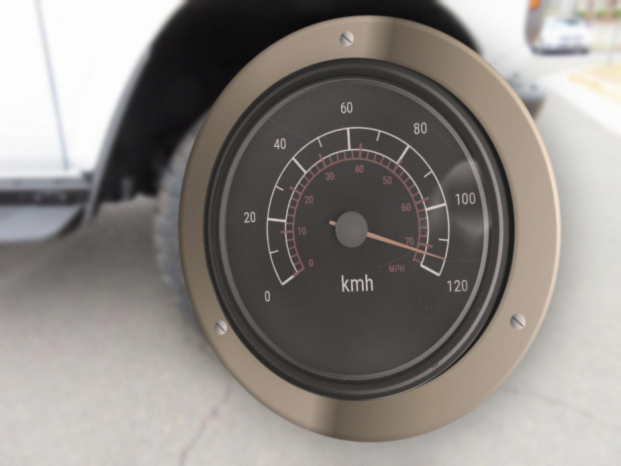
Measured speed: 115 km/h
